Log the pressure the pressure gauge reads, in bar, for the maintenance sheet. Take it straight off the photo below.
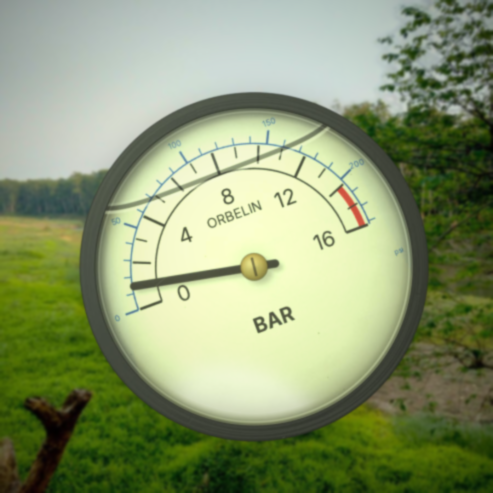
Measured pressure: 1 bar
